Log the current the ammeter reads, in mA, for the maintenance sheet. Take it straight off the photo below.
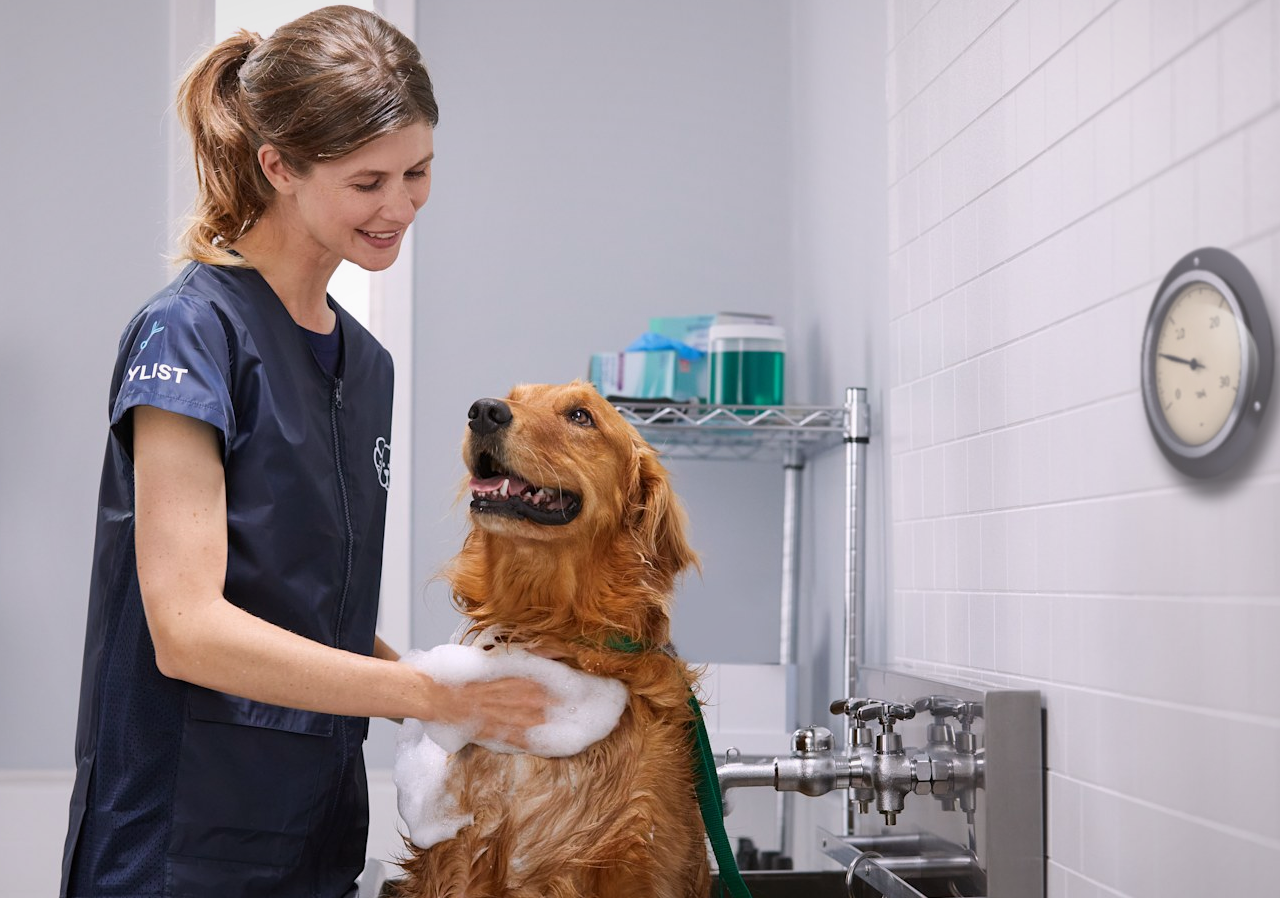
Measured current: 6 mA
